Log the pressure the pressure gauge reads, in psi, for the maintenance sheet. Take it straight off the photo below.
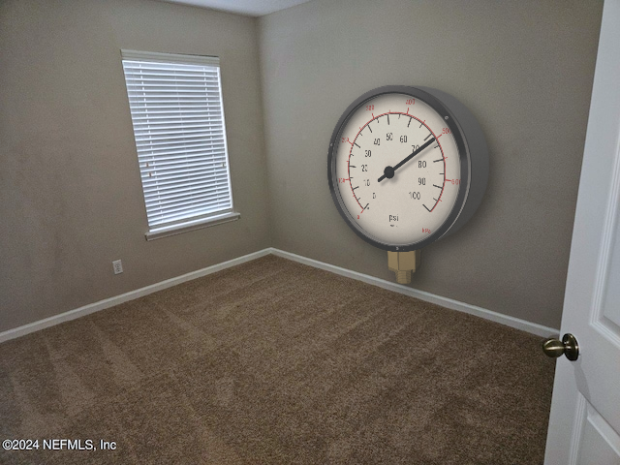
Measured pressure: 72.5 psi
